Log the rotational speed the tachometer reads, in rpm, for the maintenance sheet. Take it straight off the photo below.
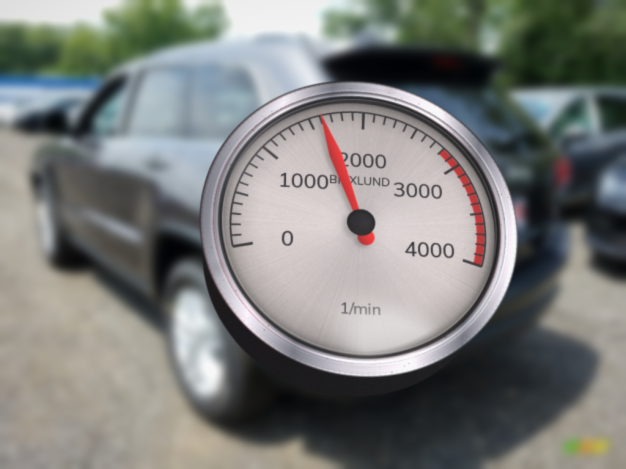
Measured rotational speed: 1600 rpm
